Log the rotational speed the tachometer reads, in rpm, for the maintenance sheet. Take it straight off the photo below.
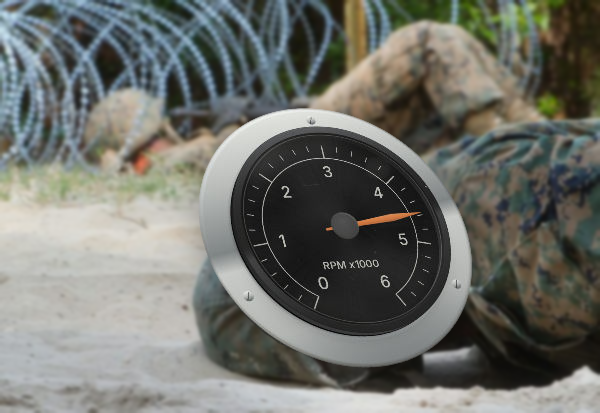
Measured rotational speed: 4600 rpm
